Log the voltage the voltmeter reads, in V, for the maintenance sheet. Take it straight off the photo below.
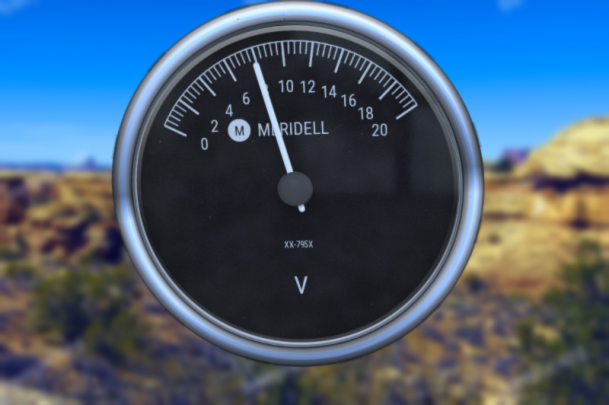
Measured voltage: 8 V
